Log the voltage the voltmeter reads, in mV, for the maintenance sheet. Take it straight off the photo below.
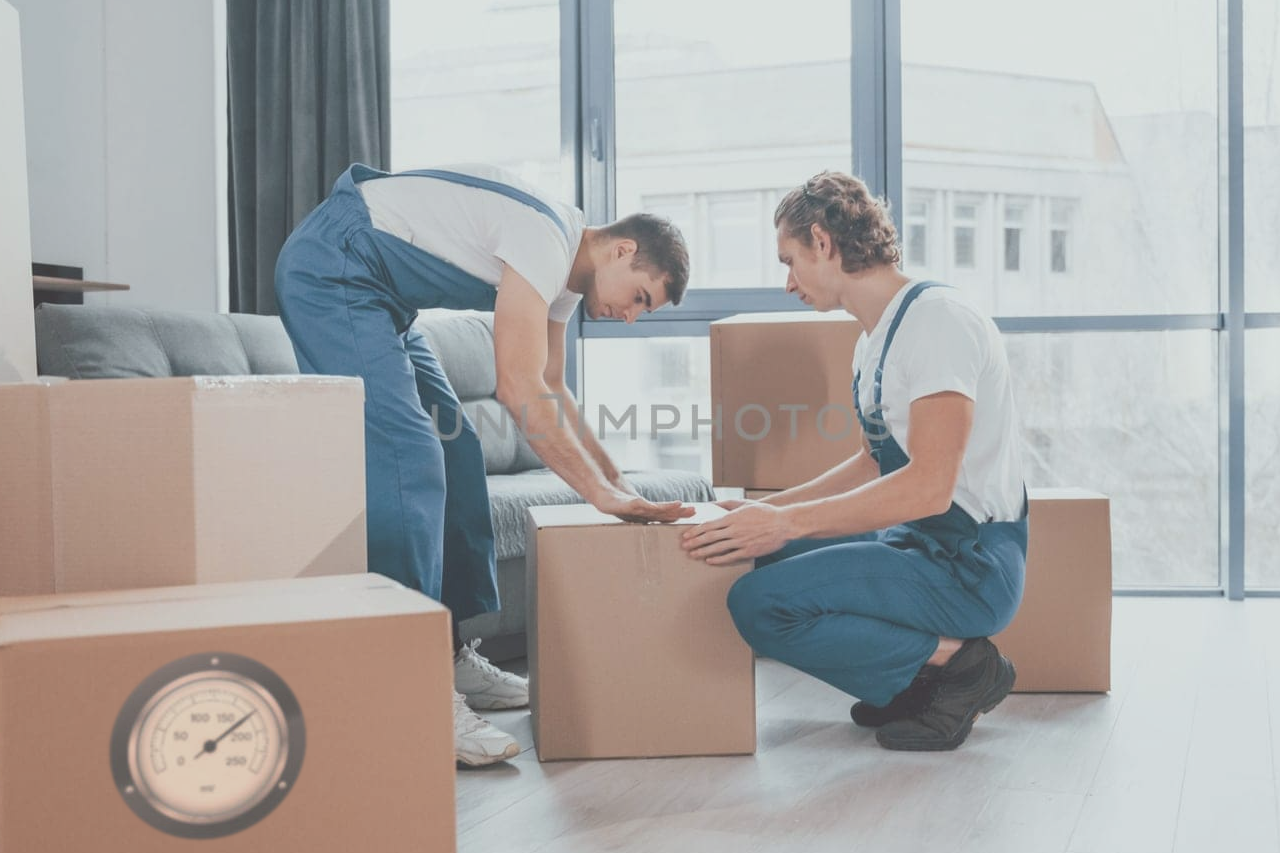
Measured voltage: 175 mV
